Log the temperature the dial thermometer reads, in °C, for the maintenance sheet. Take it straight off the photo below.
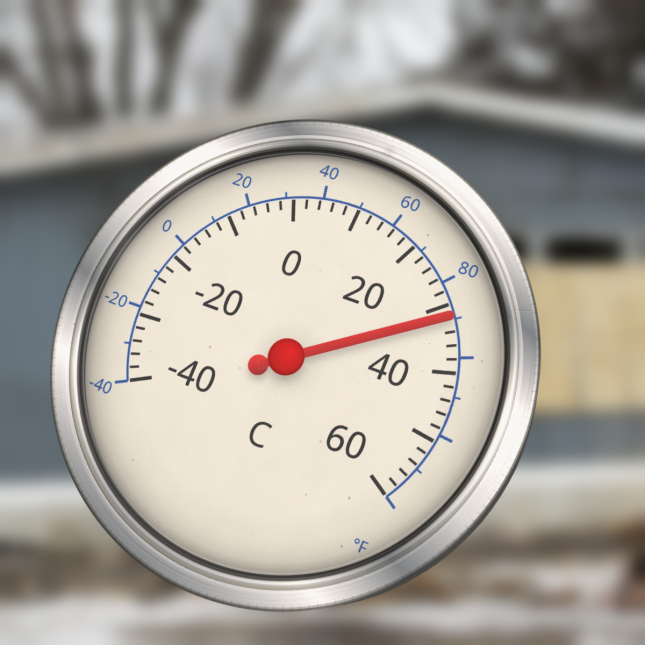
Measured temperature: 32 °C
